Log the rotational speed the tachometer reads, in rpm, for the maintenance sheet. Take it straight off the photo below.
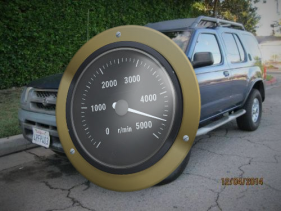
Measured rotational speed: 4600 rpm
